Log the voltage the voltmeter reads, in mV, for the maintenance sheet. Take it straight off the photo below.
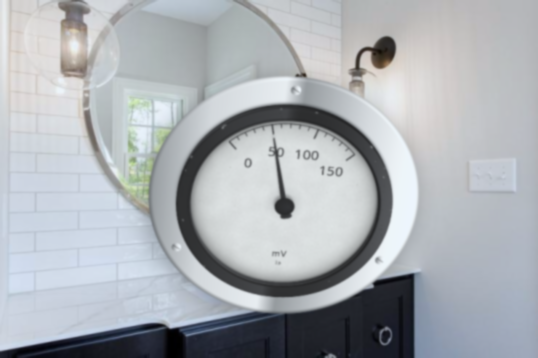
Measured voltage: 50 mV
